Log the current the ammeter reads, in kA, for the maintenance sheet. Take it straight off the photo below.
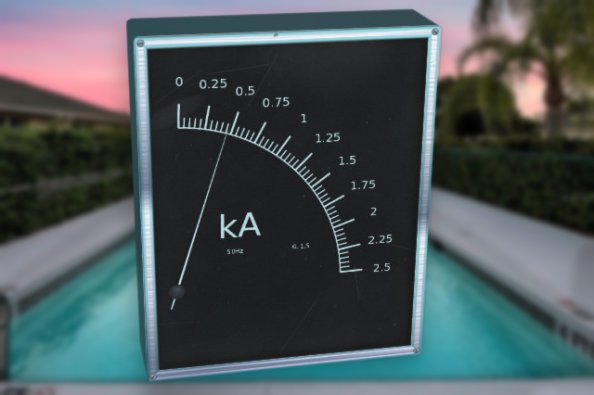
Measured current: 0.45 kA
